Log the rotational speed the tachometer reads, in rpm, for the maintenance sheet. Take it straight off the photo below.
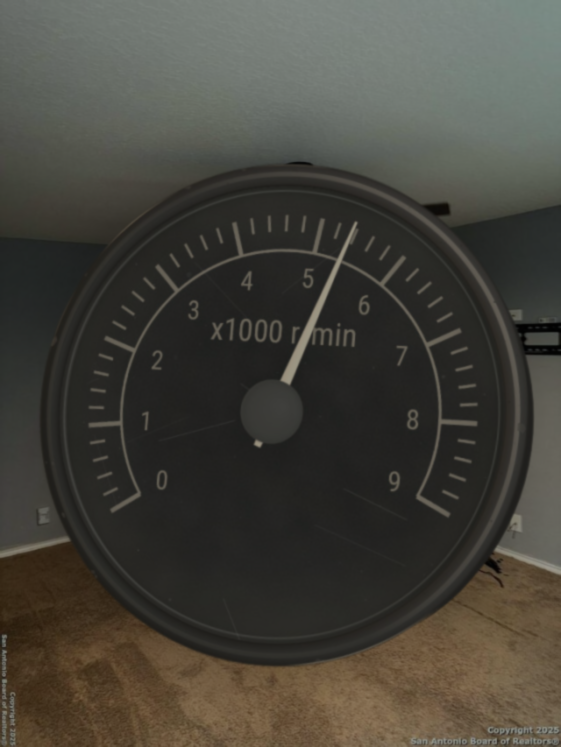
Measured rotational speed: 5400 rpm
